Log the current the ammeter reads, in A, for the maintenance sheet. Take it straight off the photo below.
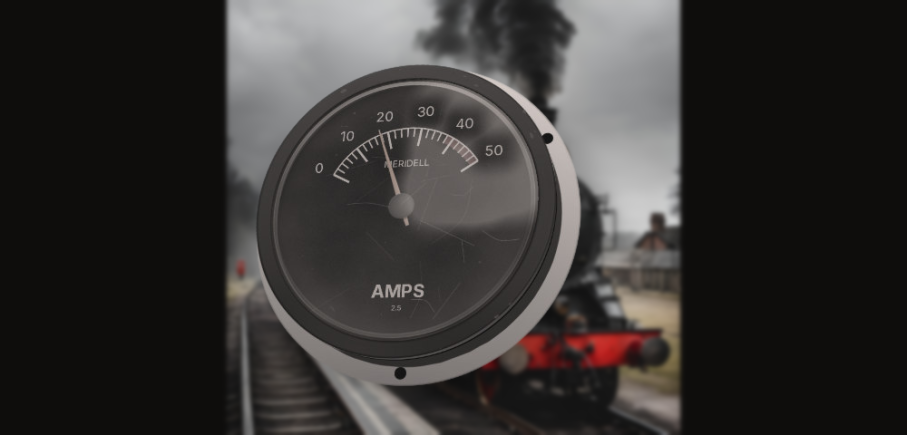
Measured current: 18 A
